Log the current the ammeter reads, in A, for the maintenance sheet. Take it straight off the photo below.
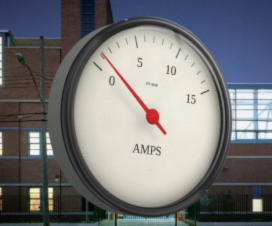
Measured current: 1 A
